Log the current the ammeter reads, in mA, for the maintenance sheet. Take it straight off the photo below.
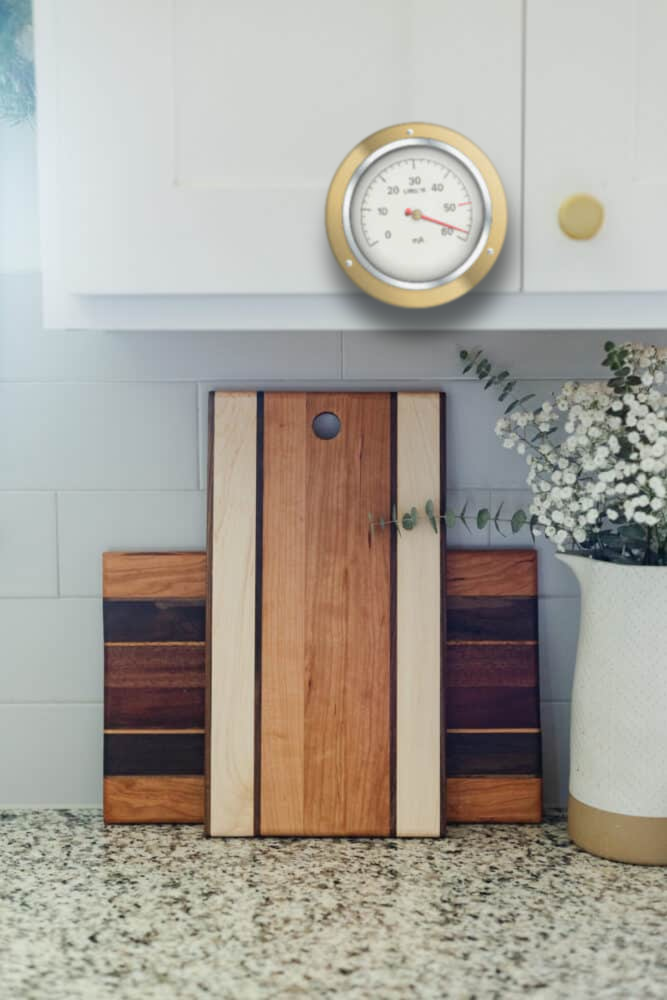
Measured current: 58 mA
